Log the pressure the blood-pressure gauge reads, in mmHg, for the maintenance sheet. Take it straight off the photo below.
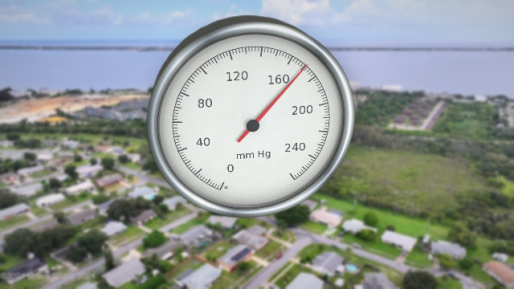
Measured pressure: 170 mmHg
